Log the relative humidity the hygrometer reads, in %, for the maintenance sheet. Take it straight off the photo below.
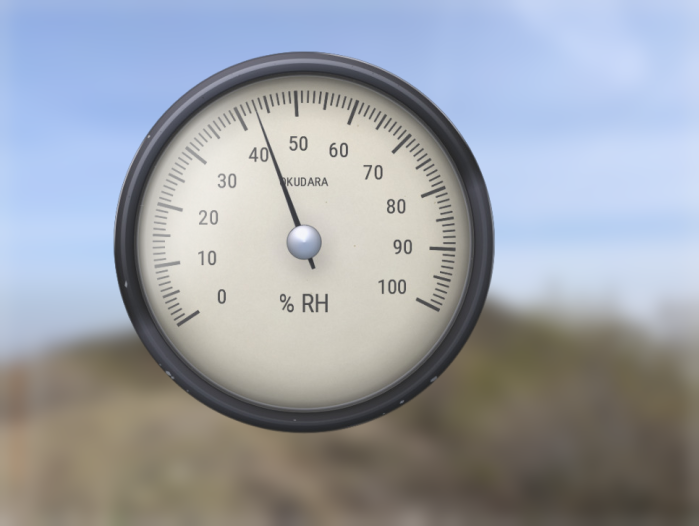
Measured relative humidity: 43 %
